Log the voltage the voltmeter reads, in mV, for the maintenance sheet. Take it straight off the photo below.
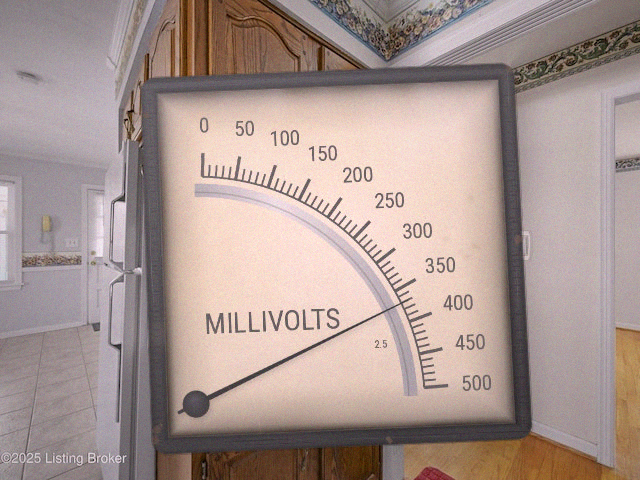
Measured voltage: 370 mV
